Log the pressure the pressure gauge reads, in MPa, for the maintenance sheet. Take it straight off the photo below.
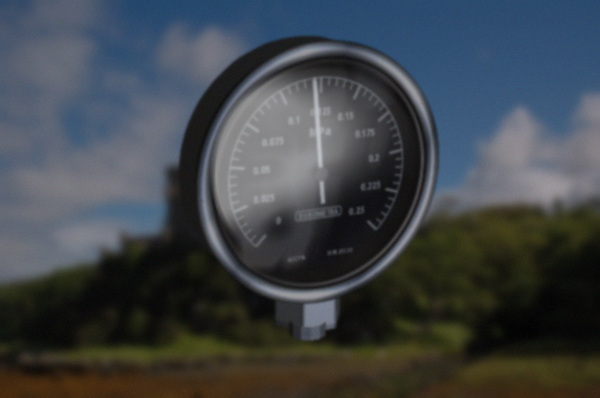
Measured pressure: 0.12 MPa
